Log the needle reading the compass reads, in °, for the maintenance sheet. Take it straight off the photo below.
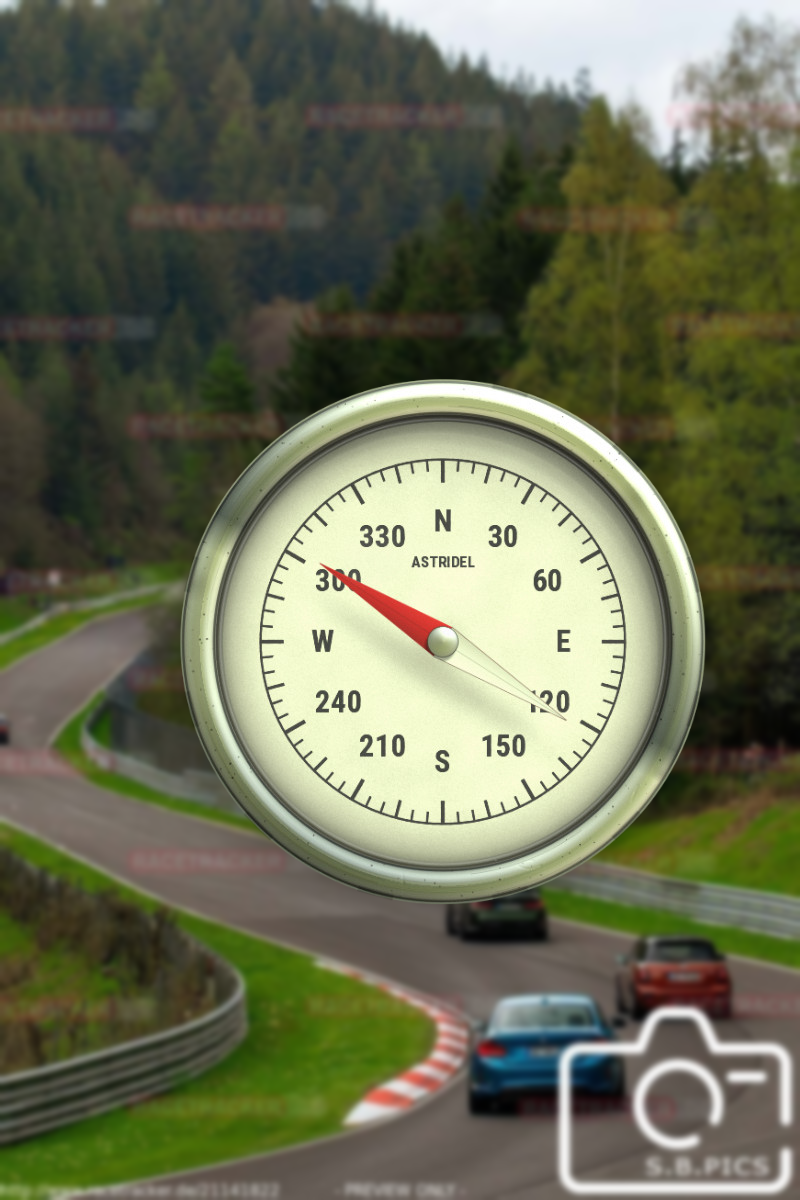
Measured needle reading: 302.5 °
